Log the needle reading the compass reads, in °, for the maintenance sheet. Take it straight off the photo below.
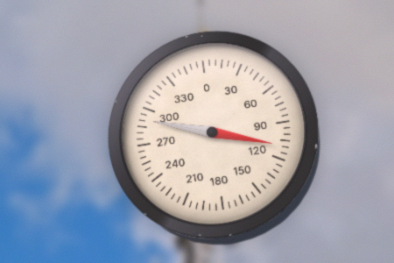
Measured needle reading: 110 °
